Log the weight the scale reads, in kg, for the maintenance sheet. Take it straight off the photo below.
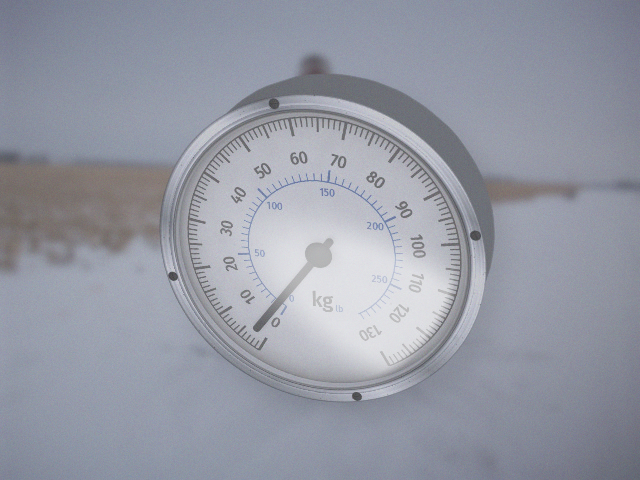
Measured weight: 3 kg
